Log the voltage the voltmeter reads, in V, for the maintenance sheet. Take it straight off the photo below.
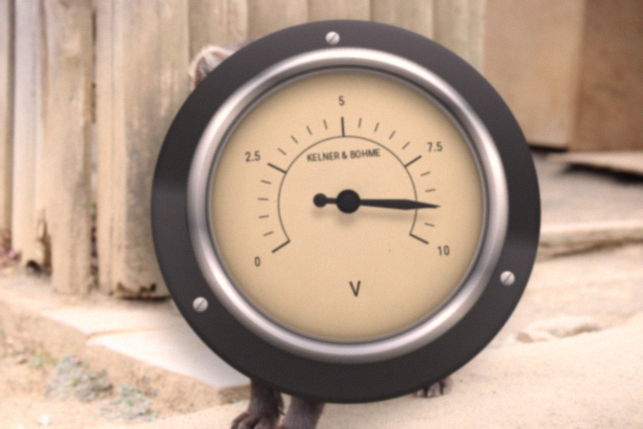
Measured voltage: 9 V
